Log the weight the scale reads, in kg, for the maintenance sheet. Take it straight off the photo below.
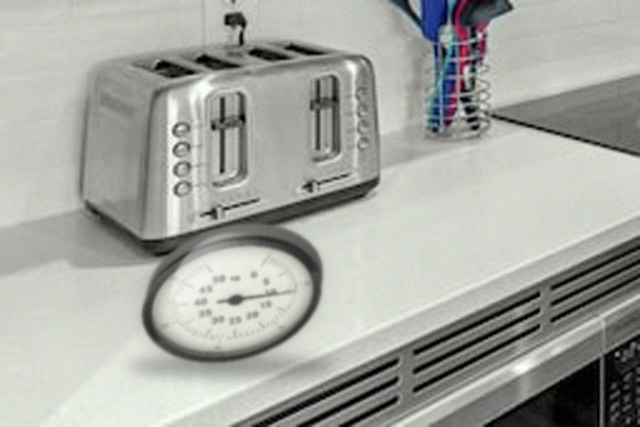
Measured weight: 10 kg
